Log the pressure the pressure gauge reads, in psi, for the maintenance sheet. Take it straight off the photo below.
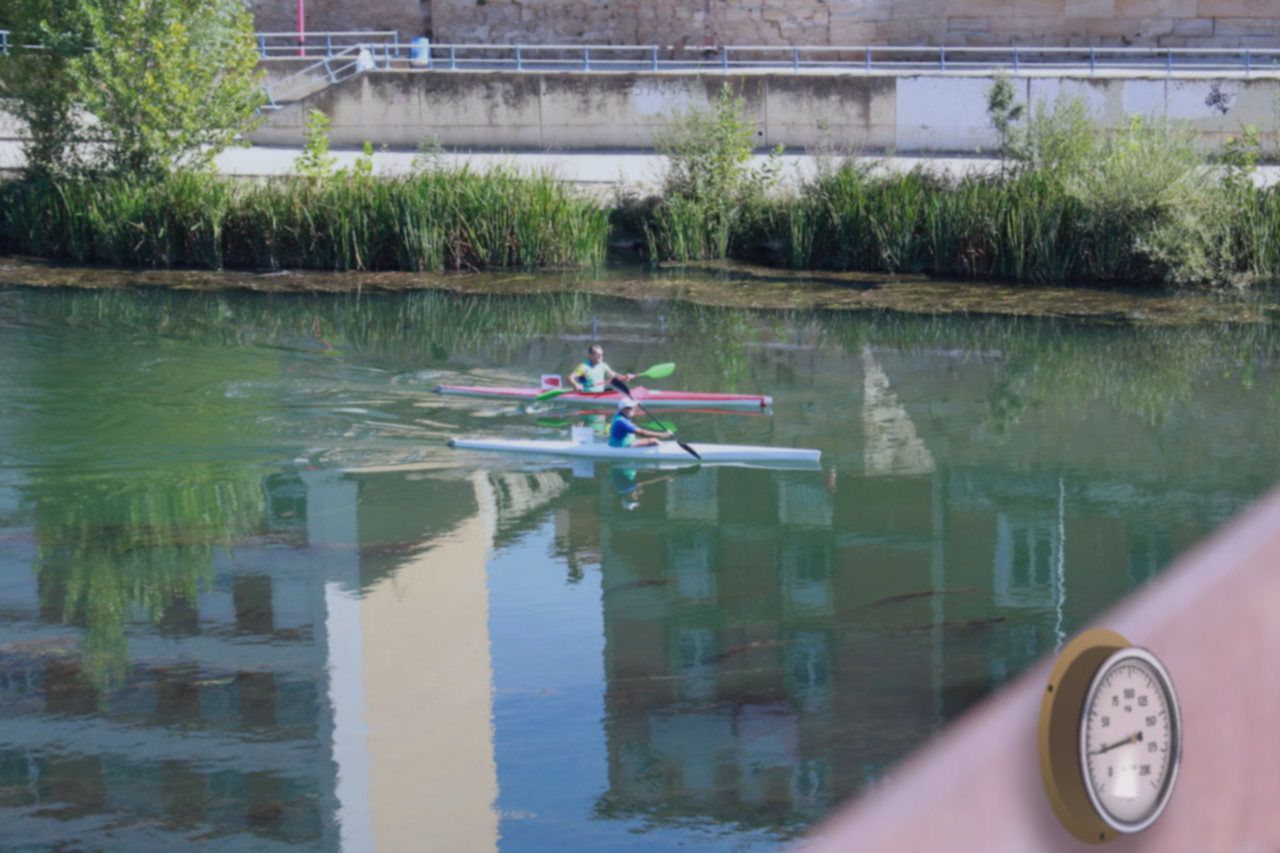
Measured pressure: 25 psi
